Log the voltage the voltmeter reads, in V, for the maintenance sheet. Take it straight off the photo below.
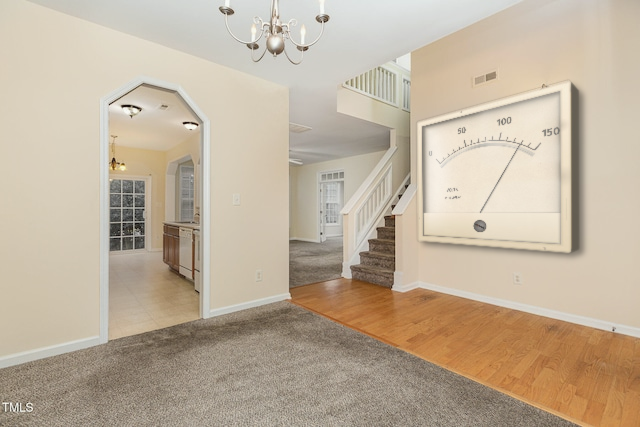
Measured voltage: 130 V
